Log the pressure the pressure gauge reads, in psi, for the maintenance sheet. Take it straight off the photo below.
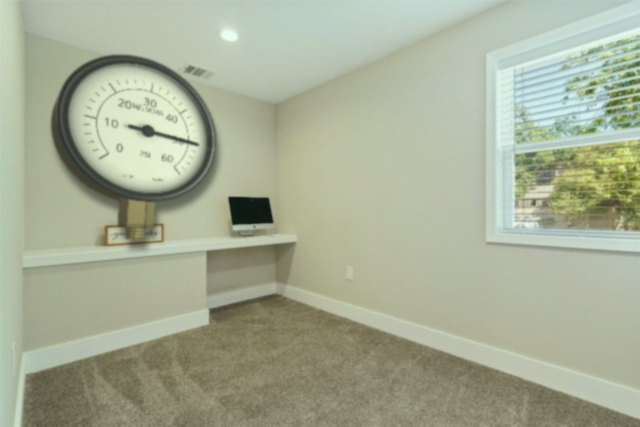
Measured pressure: 50 psi
